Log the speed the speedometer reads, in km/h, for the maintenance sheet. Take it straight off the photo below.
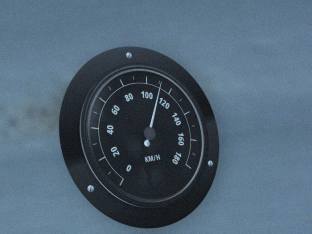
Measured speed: 110 km/h
